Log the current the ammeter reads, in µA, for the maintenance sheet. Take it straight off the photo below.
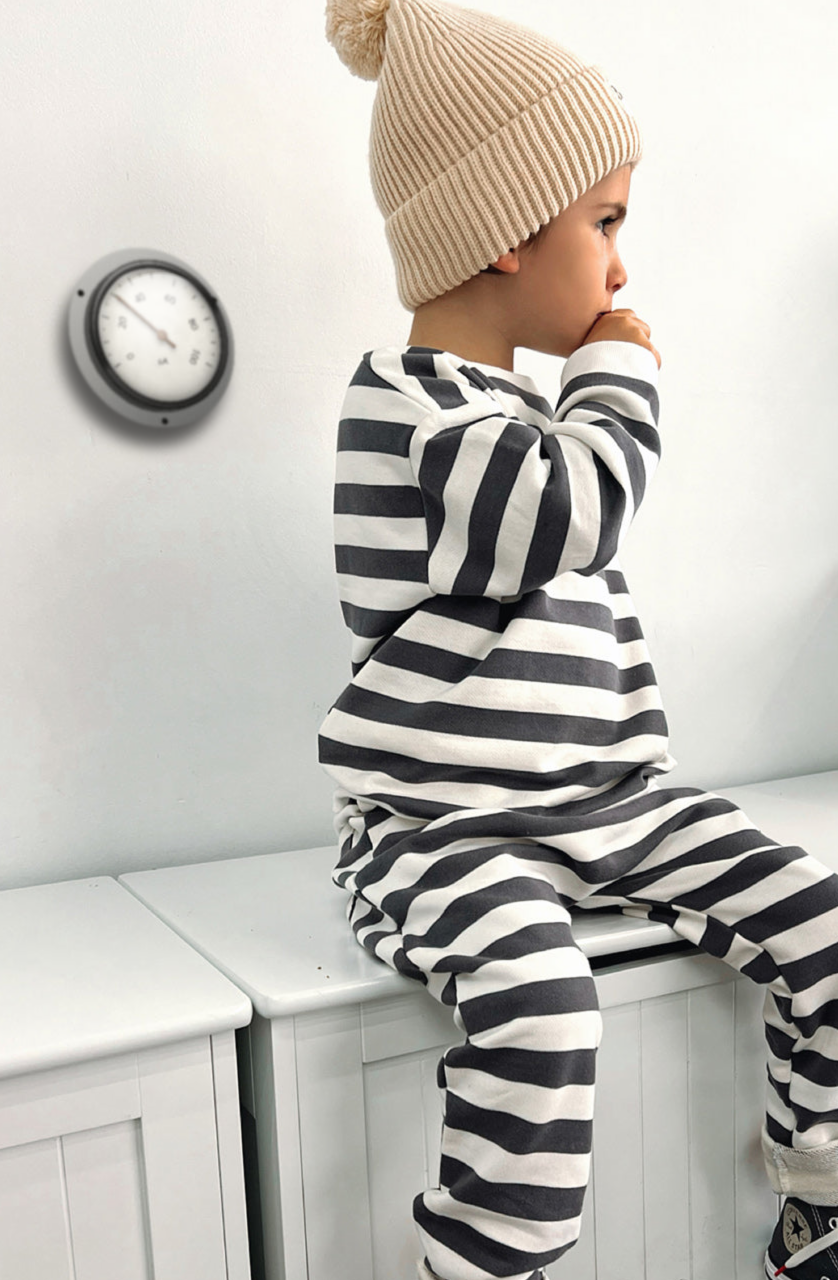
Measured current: 30 µA
